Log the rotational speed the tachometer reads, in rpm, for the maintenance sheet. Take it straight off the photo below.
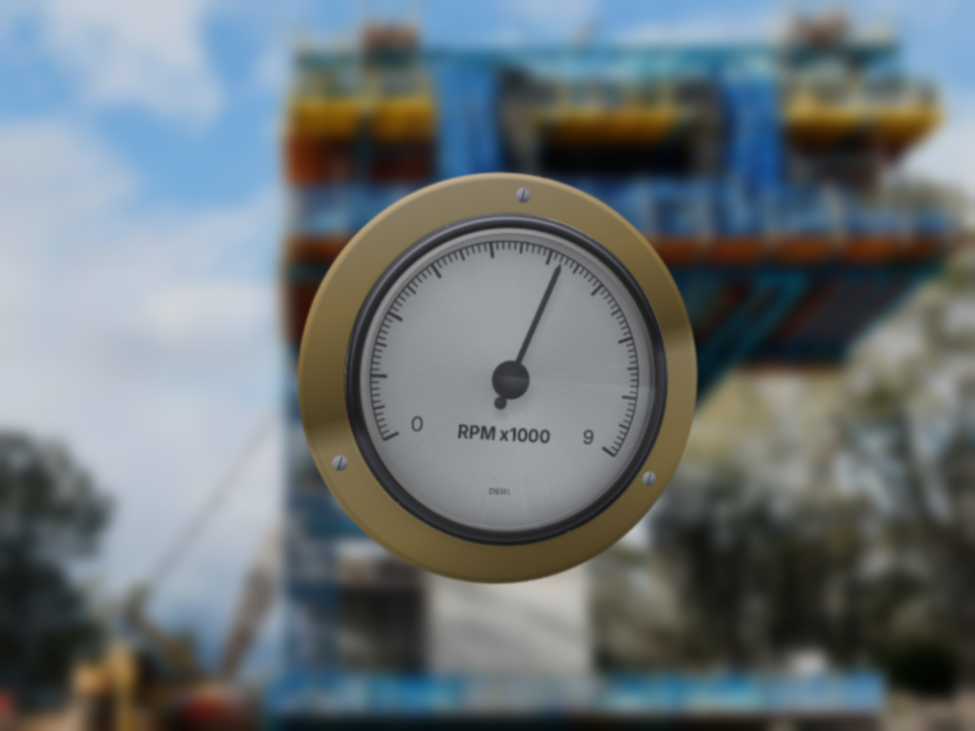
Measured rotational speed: 5200 rpm
